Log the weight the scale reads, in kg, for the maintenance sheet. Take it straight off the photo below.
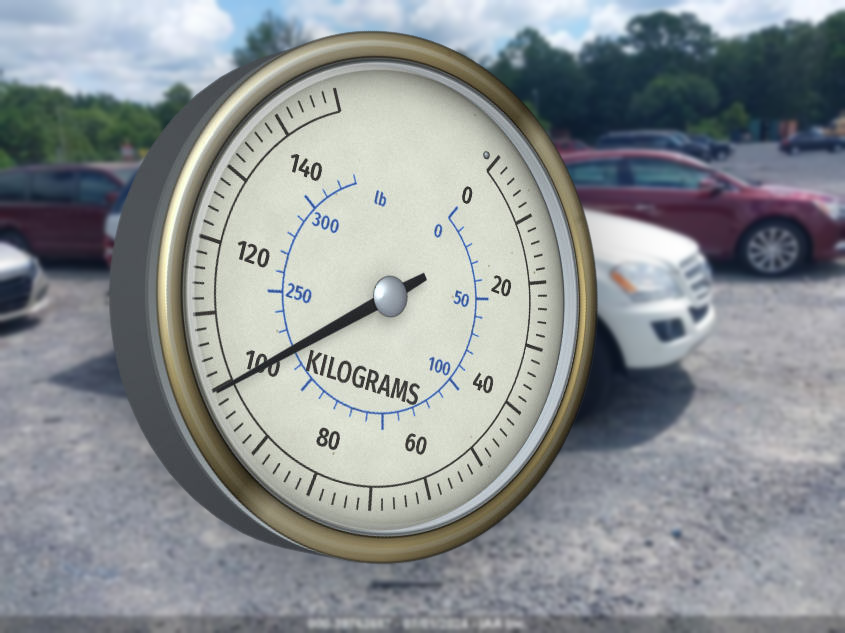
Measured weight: 100 kg
